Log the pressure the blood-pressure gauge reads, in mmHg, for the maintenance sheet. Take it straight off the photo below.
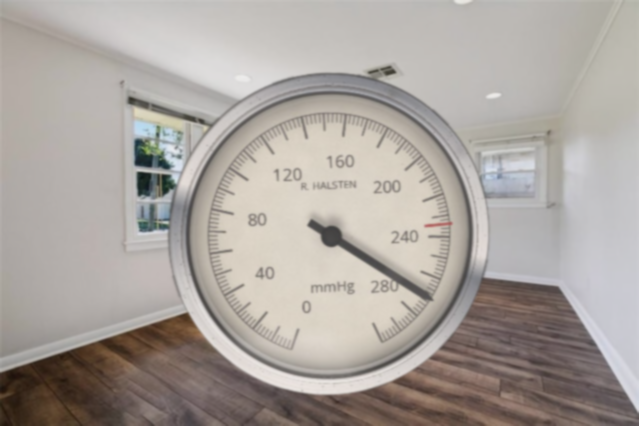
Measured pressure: 270 mmHg
